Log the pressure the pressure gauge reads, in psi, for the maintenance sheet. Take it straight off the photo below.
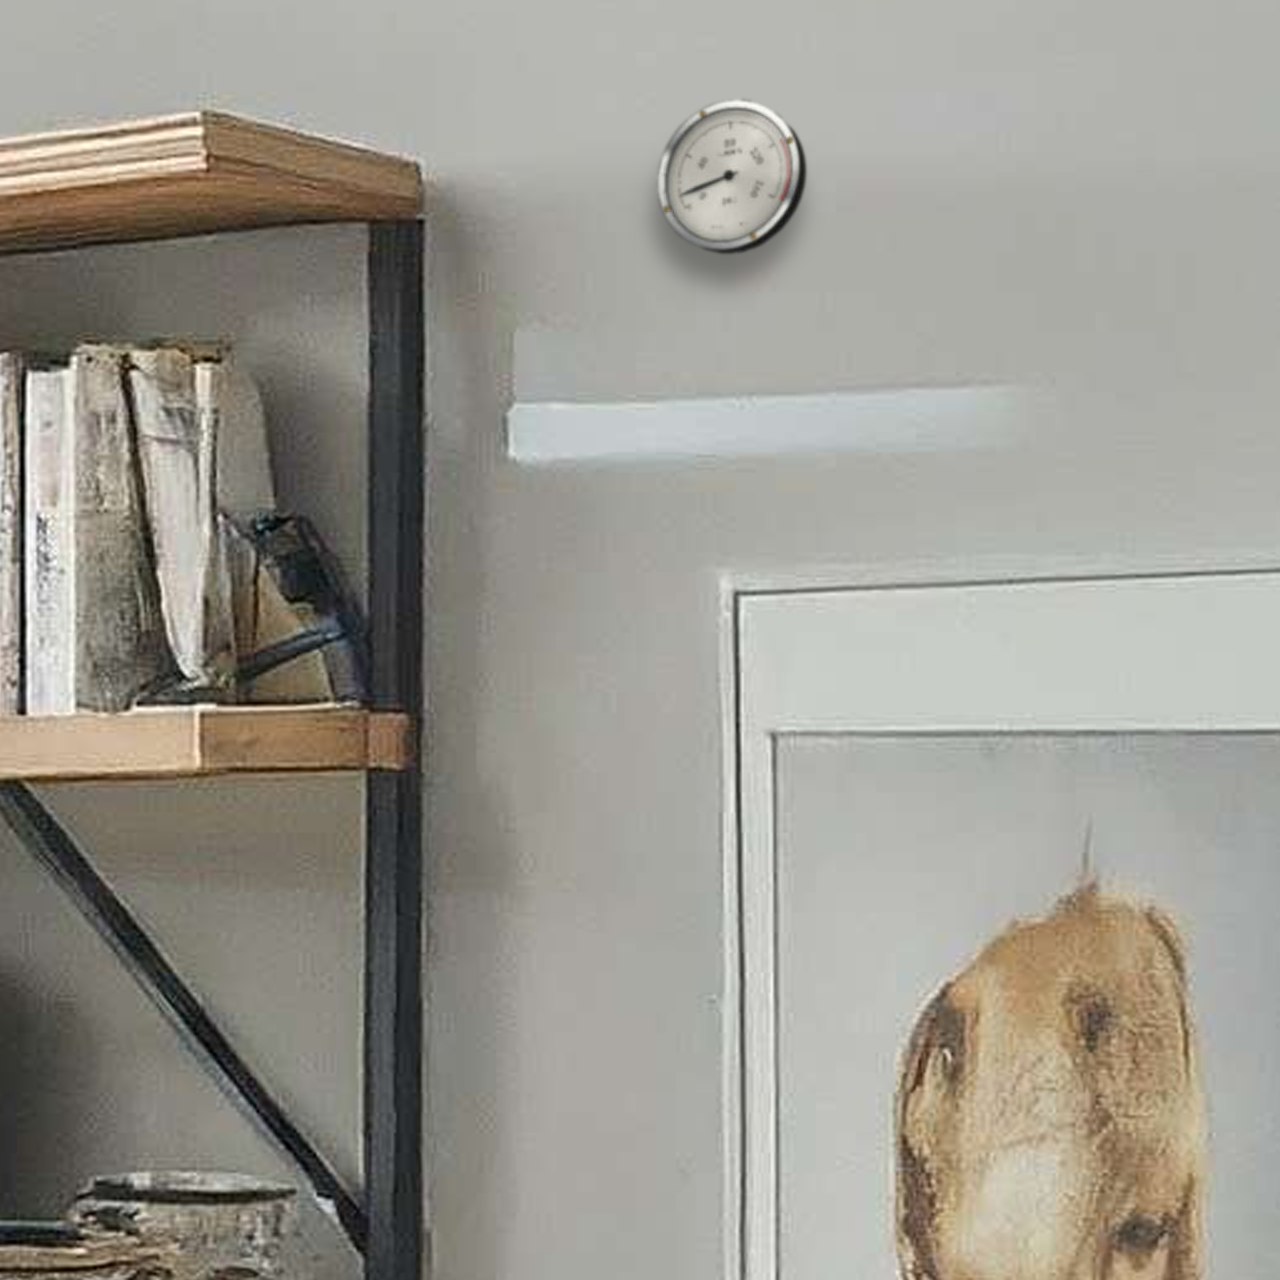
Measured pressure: 10 psi
